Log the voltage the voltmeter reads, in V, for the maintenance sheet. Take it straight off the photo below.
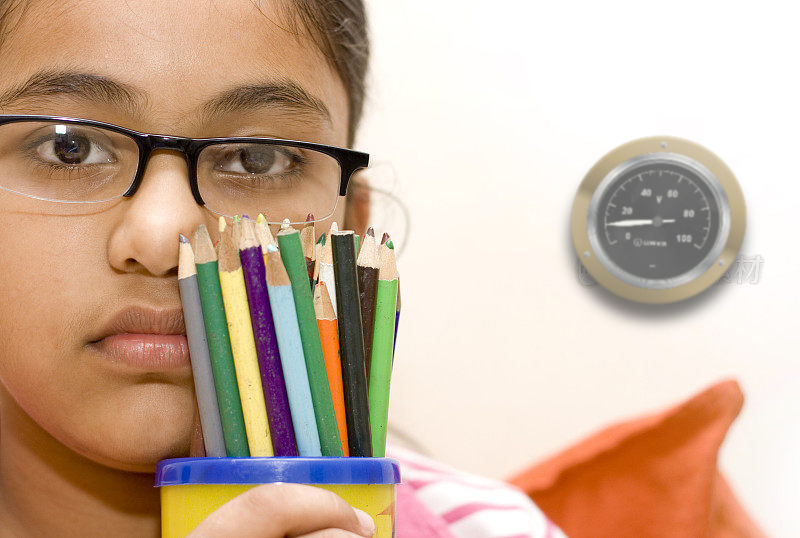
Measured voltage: 10 V
